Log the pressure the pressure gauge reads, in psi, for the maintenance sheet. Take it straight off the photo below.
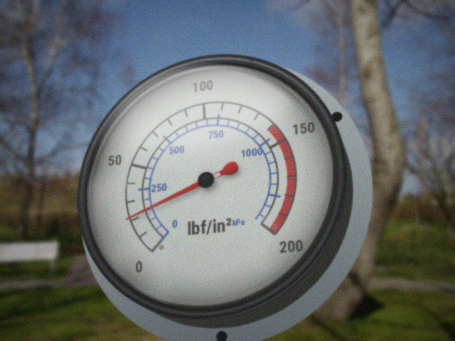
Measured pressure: 20 psi
